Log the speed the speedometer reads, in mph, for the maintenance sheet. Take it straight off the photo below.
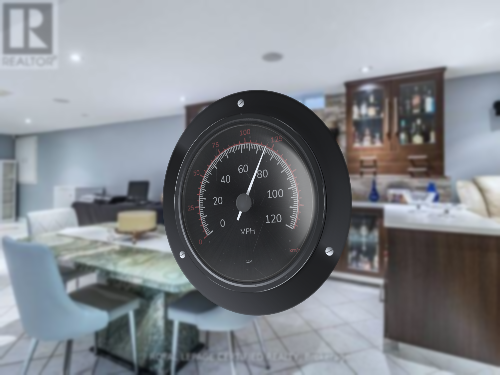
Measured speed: 75 mph
